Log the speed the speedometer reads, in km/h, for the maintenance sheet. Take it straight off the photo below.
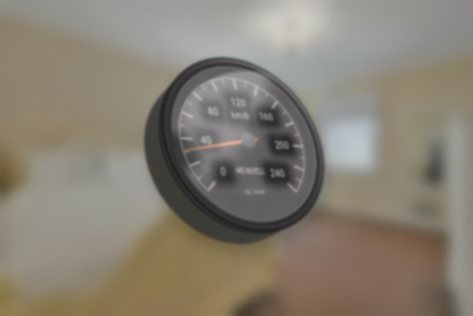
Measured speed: 30 km/h
